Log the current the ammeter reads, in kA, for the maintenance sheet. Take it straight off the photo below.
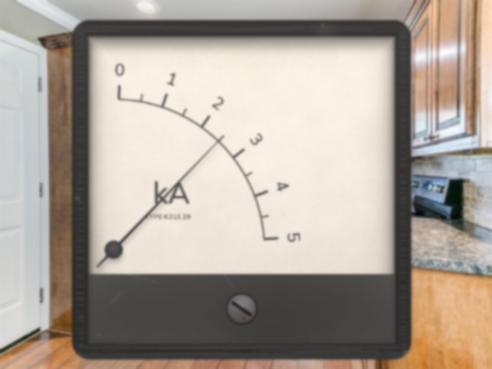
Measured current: 2.5 kA
